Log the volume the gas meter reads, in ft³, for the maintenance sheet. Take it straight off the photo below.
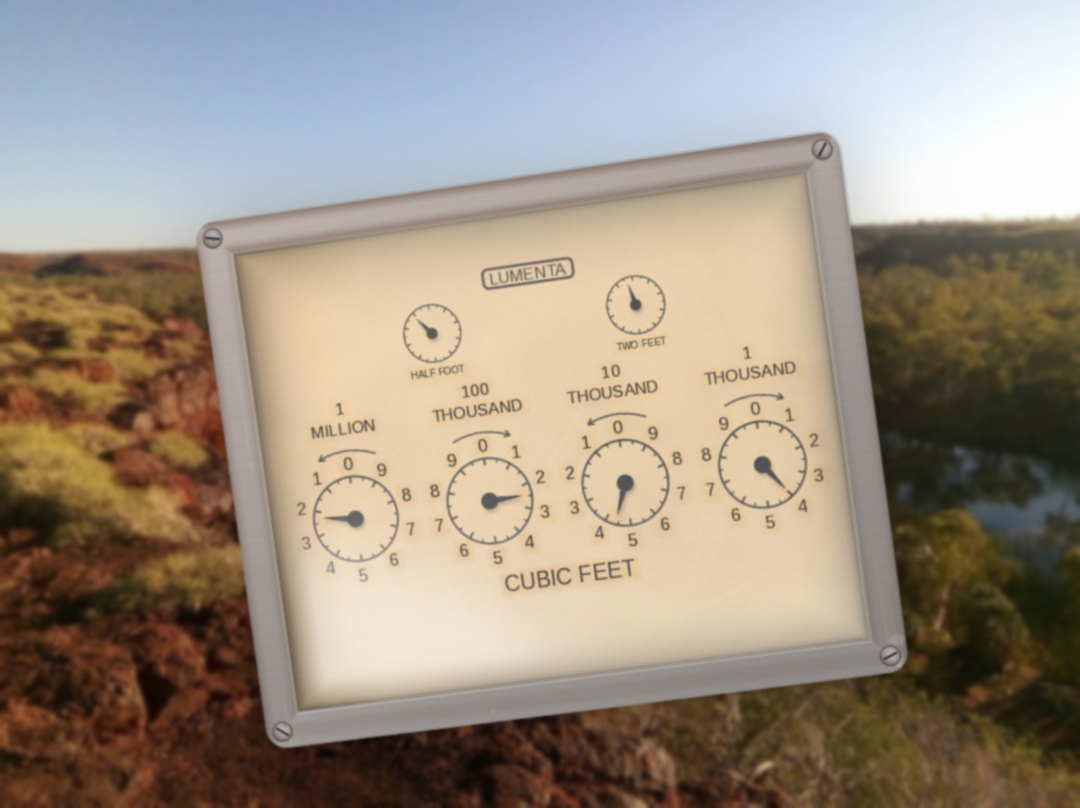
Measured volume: 224400 ft³
